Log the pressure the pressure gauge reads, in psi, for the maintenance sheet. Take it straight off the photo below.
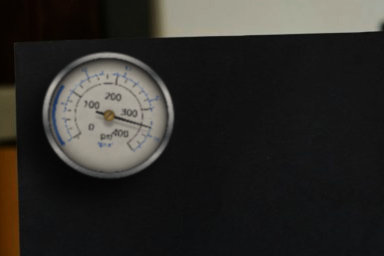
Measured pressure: 340 psi
